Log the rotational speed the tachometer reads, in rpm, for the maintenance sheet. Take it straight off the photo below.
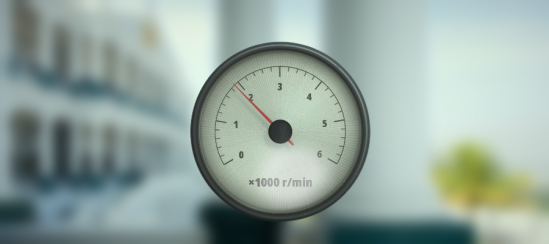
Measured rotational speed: 1900 rpm
